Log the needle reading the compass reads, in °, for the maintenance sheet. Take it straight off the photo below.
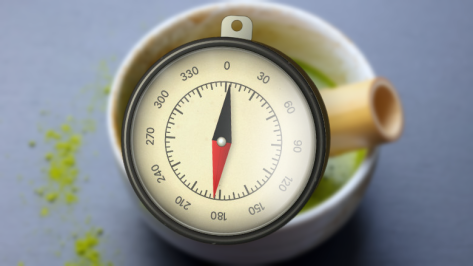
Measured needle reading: 185 °
